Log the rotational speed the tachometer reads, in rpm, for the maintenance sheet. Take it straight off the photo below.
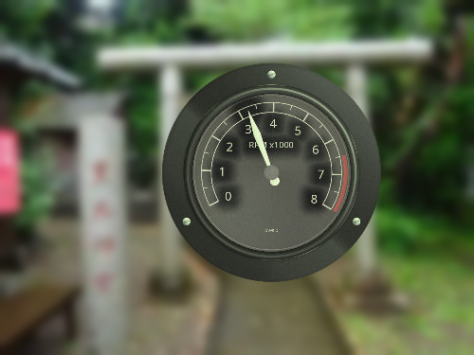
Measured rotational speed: 3250 rpm
